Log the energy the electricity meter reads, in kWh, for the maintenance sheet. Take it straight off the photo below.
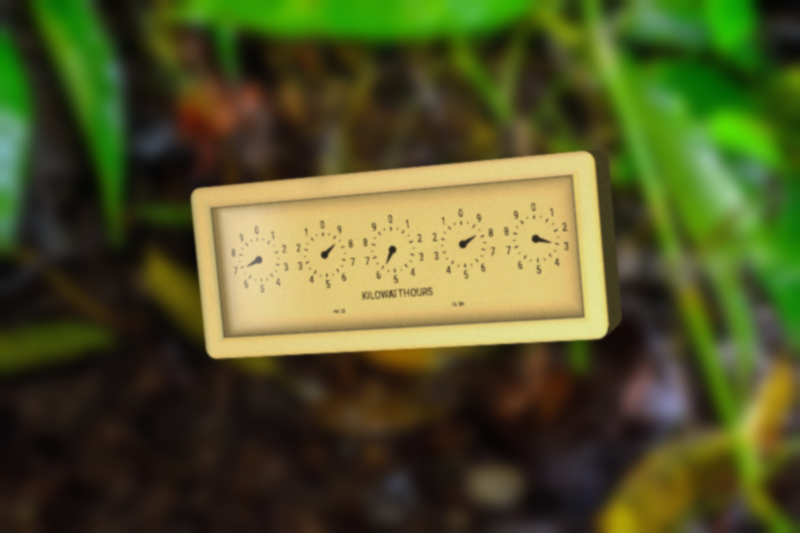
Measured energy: 68583 kWh
